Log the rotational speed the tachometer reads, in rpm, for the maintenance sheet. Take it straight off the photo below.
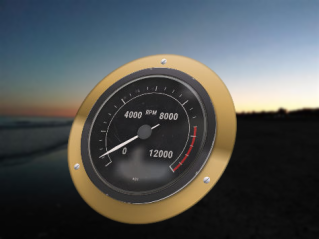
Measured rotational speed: 500 rpm
